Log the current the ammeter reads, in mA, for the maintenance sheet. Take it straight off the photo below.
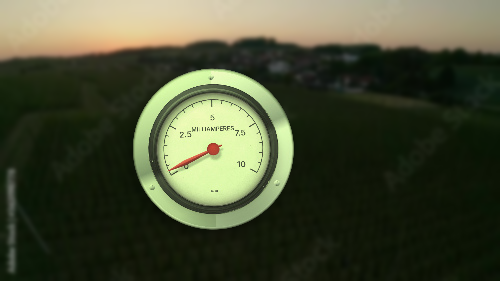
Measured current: 0.25 mA
